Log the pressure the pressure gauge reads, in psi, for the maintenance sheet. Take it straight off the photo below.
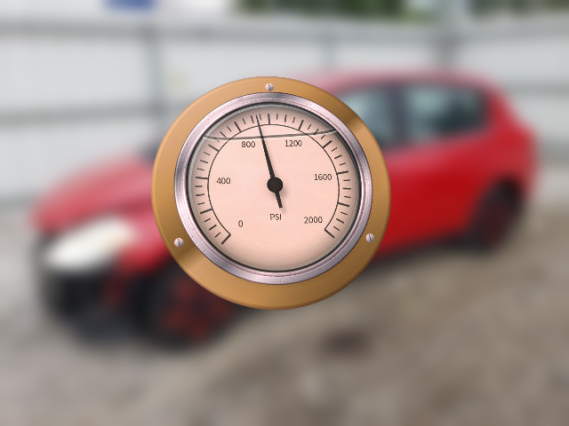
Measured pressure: 925 psi
